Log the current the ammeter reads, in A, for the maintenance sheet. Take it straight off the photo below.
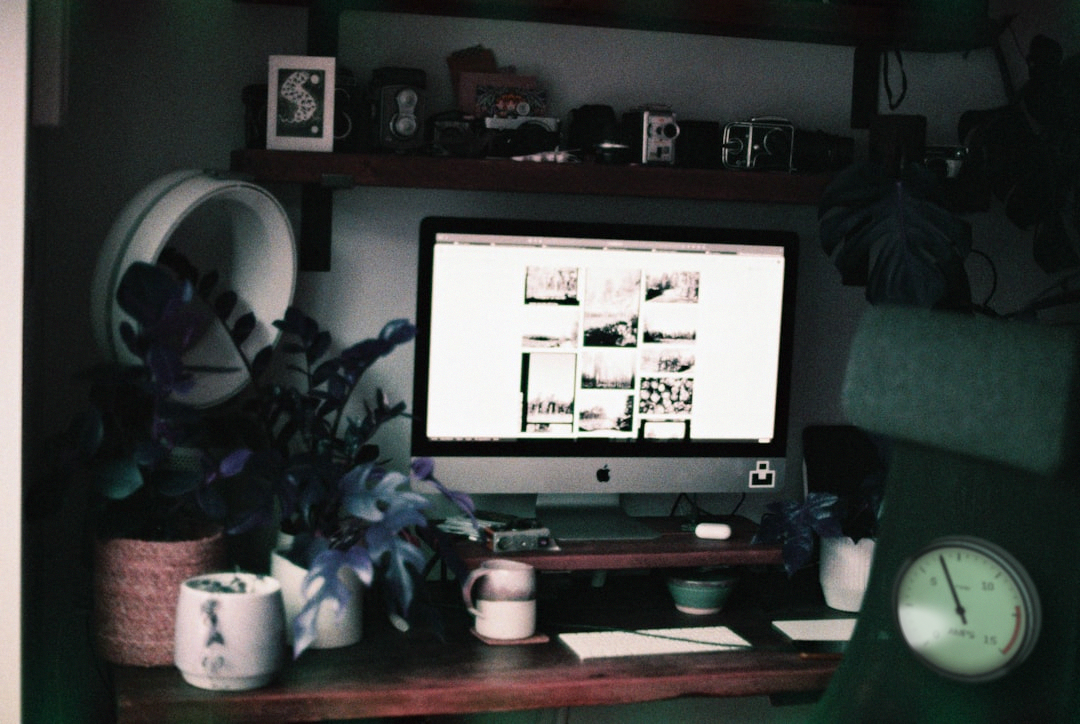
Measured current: 6.5 A
